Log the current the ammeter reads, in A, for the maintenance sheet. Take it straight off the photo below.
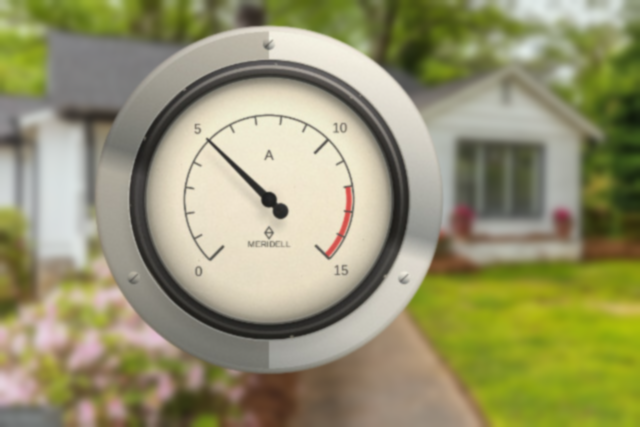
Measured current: 5 A
